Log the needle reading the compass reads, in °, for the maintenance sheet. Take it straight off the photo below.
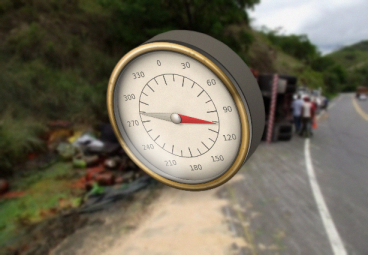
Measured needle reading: 105 °
